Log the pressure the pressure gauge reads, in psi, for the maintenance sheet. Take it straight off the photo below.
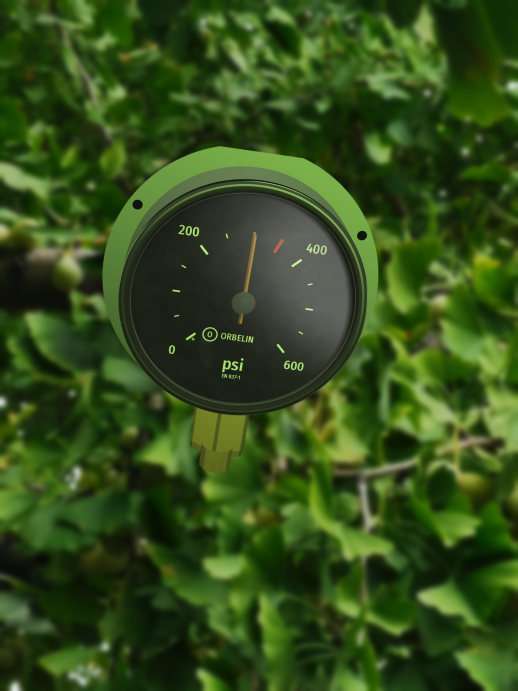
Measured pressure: 300 psi
